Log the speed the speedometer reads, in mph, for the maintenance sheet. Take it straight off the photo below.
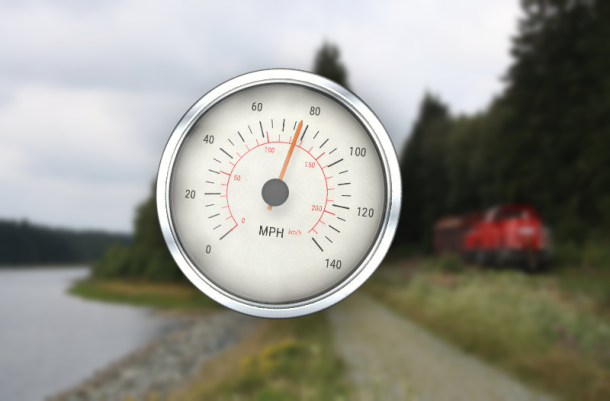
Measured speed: 77.5 mph
